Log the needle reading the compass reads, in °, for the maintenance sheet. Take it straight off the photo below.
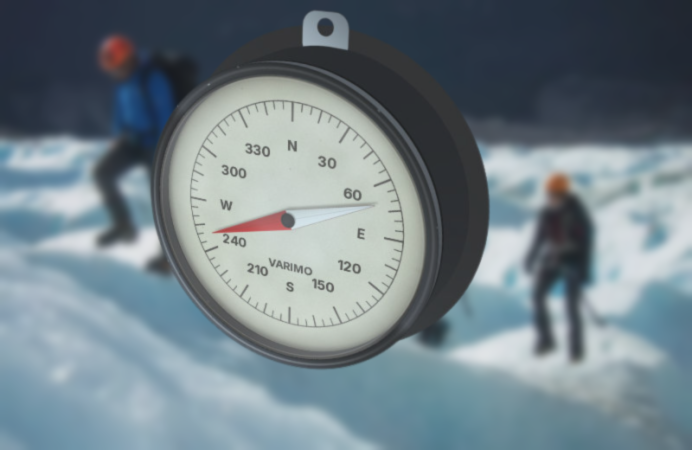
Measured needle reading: 250 °
